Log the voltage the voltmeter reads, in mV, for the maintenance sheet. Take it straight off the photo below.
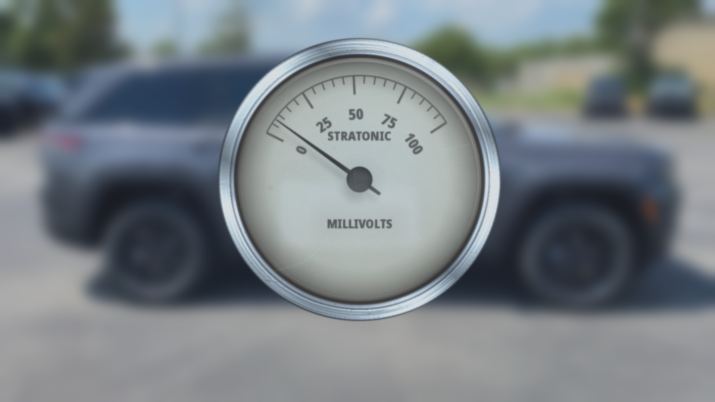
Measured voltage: 7.5 mV
